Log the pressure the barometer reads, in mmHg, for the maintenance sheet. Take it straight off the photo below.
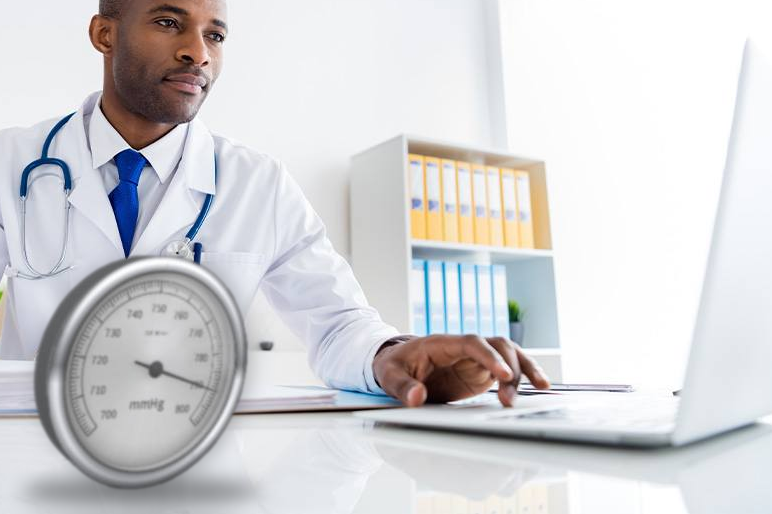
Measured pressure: 790 mmHg
